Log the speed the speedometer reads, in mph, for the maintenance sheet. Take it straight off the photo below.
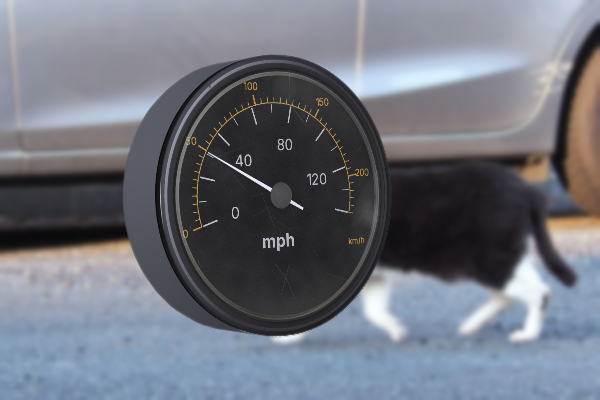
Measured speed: 30 mph
